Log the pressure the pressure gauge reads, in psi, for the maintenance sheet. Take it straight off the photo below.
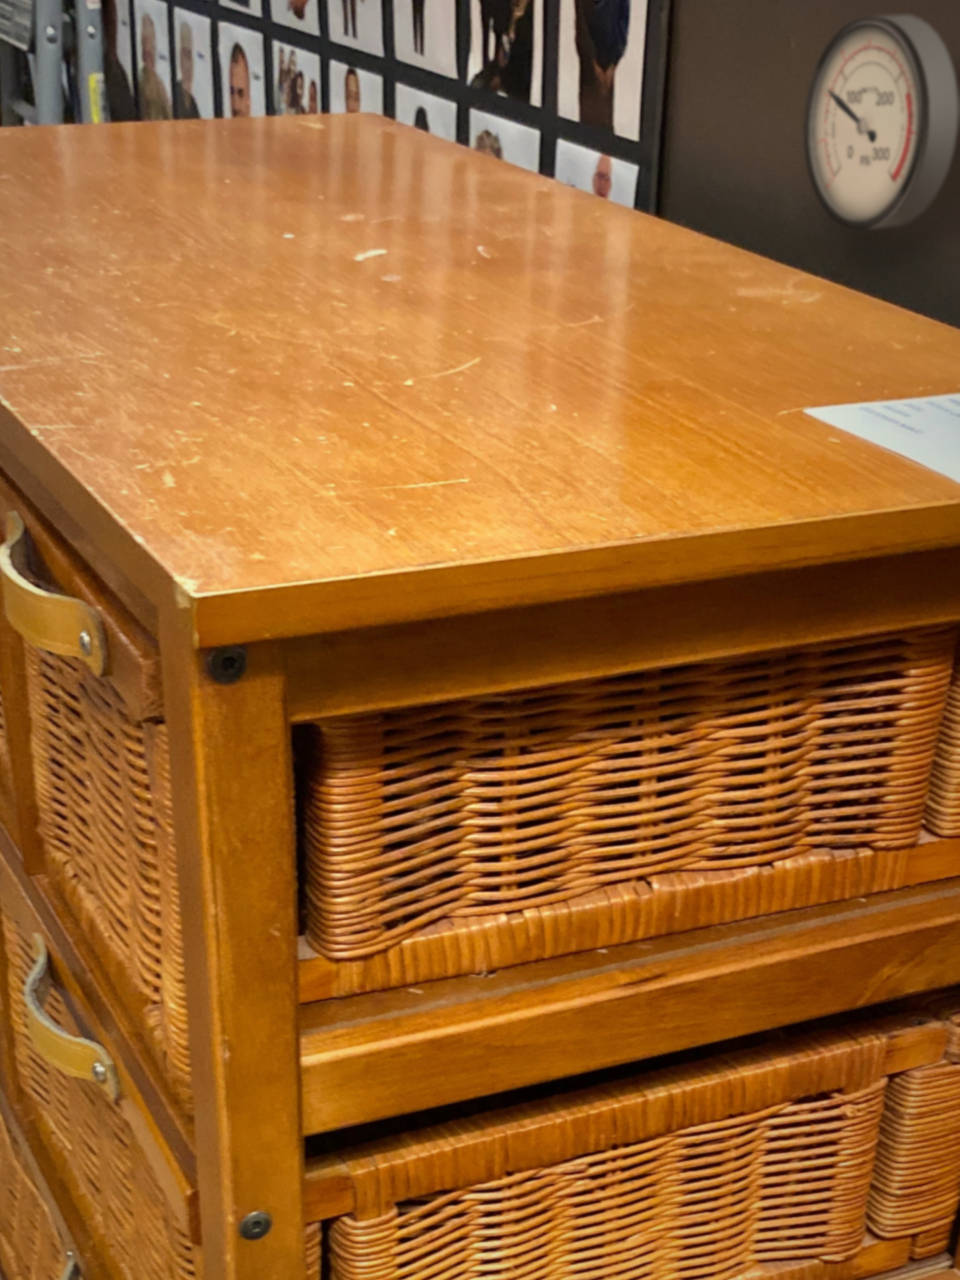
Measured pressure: 80 psi
